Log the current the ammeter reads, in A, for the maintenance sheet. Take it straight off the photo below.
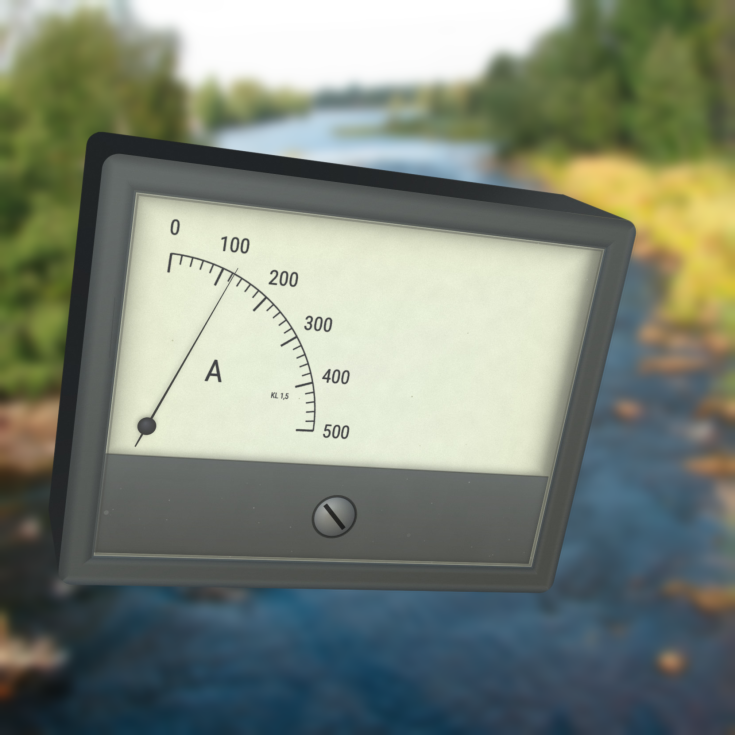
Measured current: 120 A
